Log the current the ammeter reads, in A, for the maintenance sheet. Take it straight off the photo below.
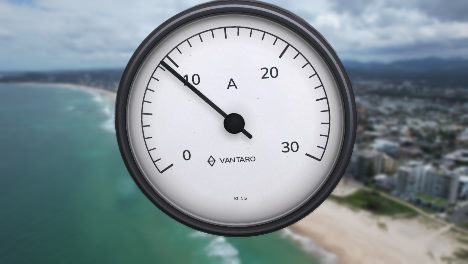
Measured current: 9.5 A
